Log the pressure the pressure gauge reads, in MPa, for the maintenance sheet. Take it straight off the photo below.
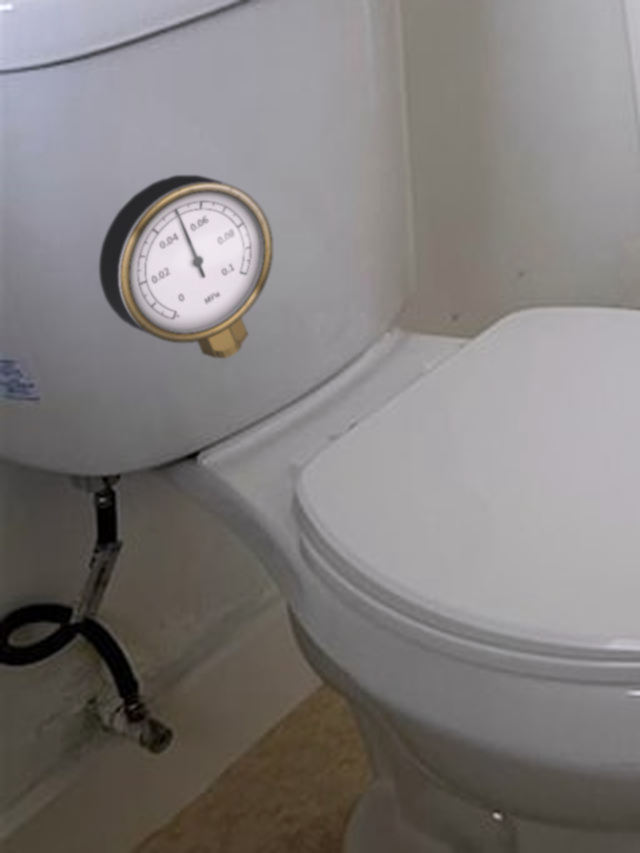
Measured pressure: 0.05 MPa
